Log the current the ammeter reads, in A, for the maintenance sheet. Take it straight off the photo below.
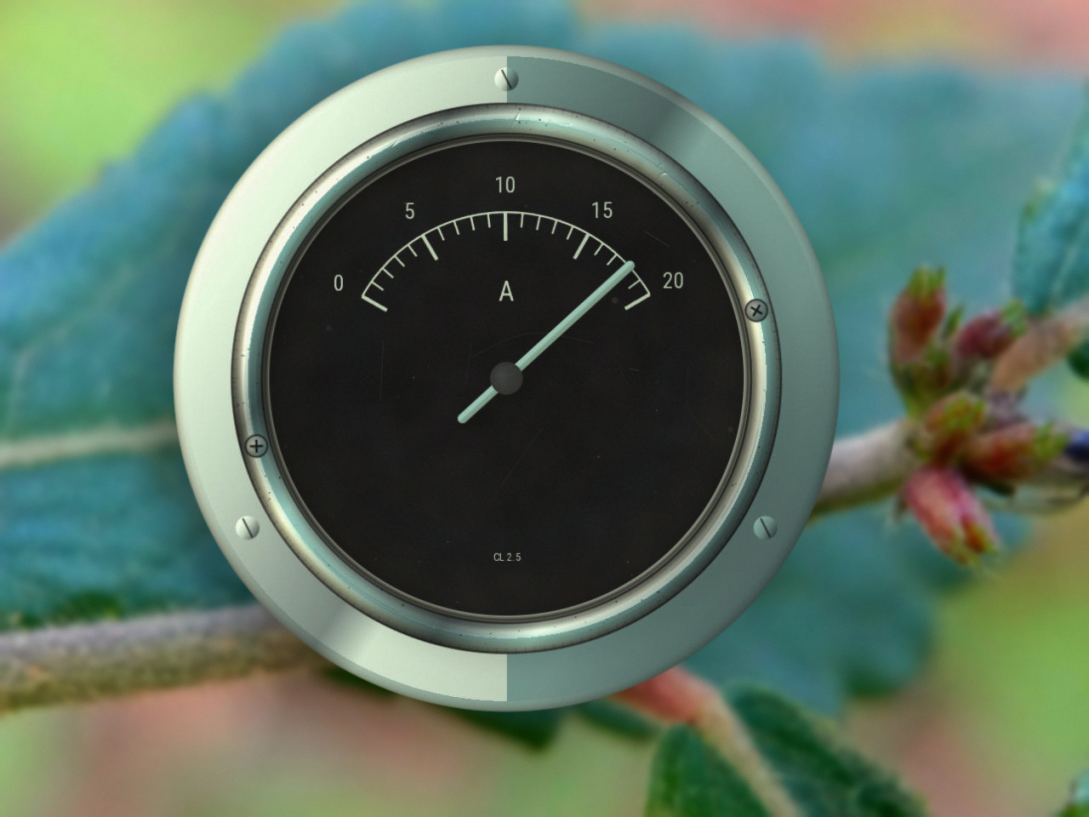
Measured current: 18 A
